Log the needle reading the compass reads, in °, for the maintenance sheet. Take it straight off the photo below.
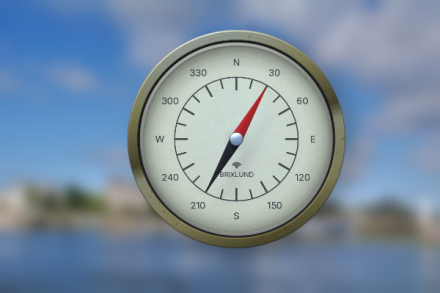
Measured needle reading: 30 °
